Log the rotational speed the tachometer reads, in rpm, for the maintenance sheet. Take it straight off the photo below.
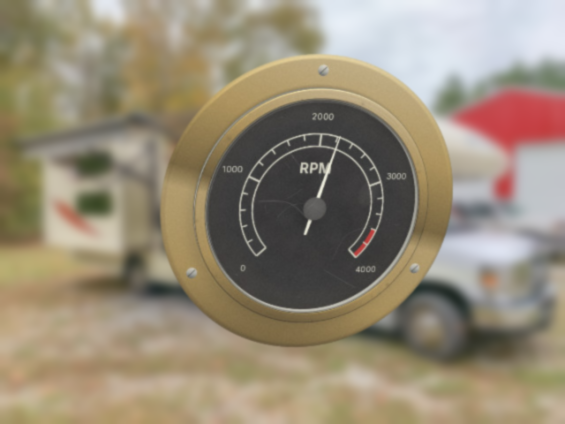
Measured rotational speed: 2200 rpm
